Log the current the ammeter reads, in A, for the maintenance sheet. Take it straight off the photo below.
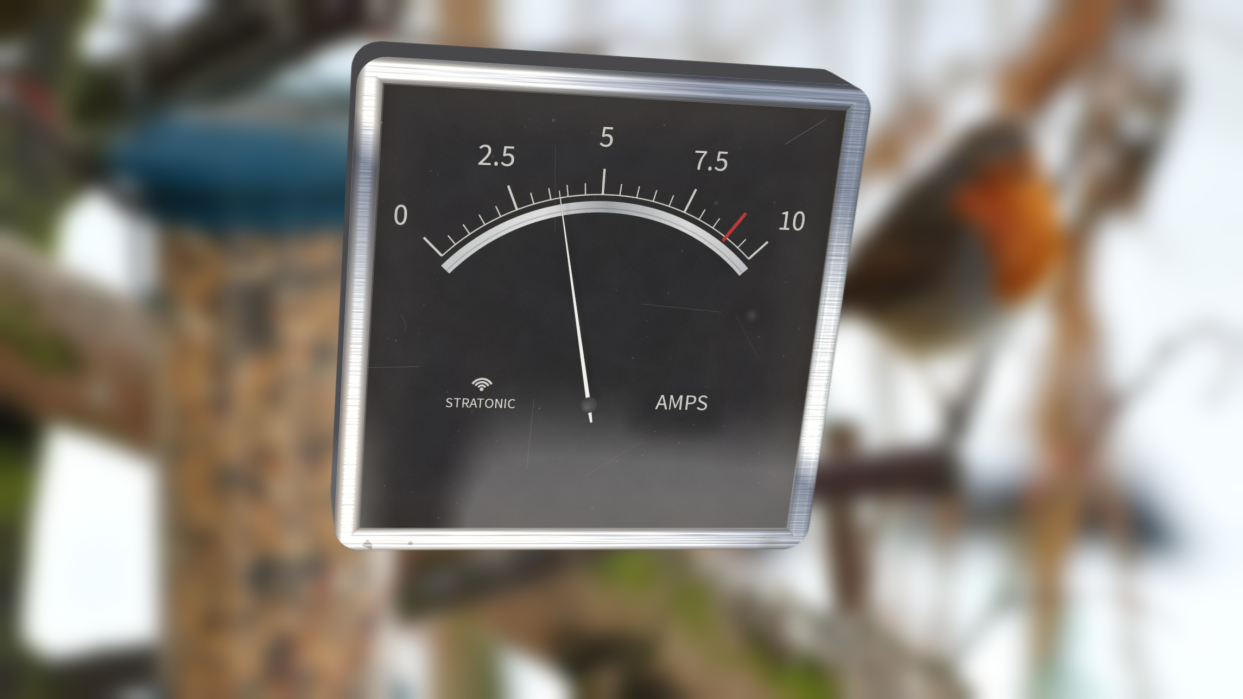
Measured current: 3.75 A
